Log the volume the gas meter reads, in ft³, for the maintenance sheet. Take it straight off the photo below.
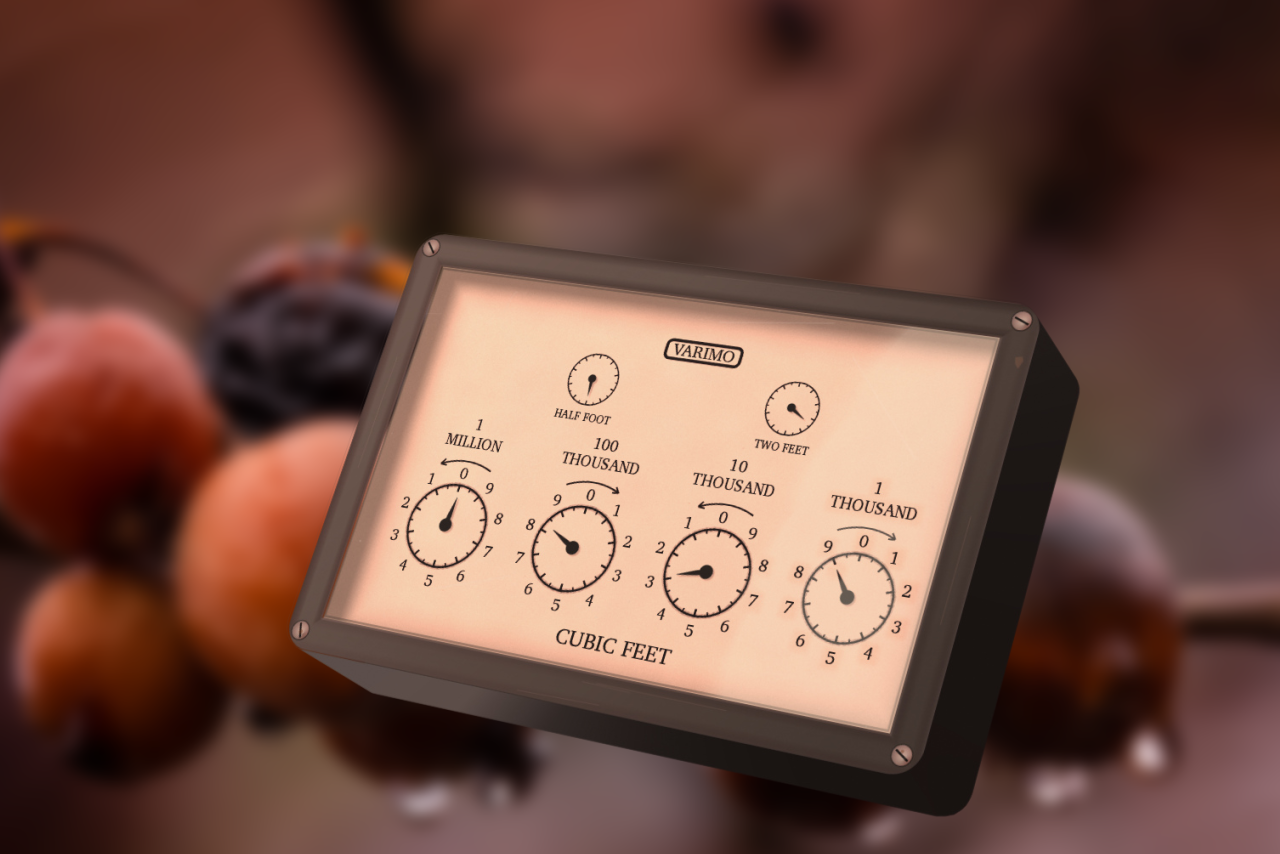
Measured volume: 982900 ft³
